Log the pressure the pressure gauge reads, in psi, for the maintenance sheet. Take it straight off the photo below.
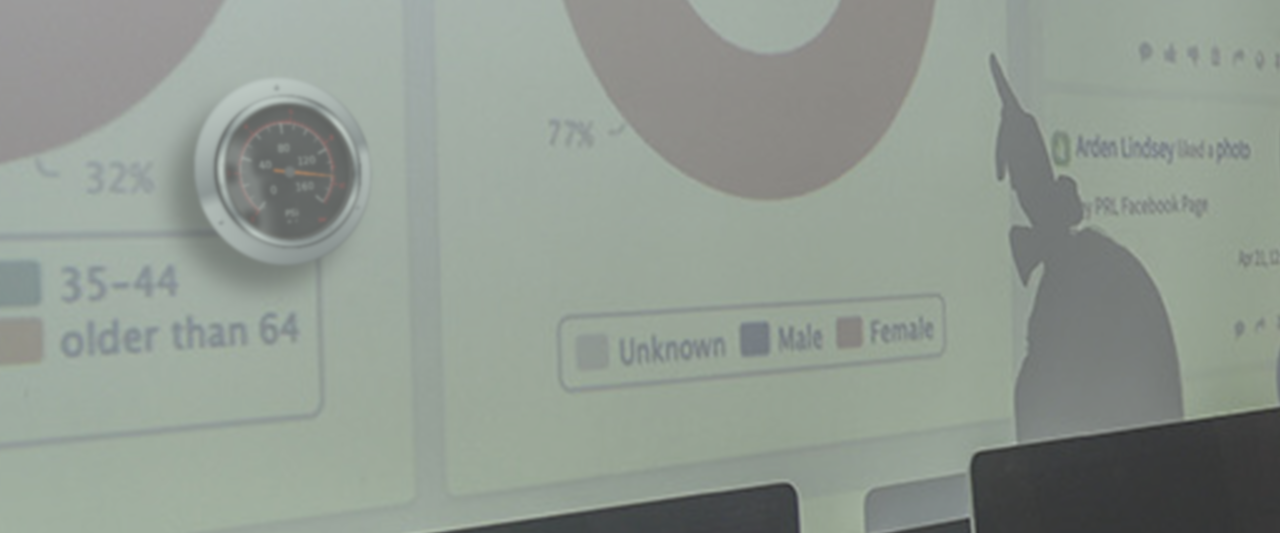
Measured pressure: 140 psi
